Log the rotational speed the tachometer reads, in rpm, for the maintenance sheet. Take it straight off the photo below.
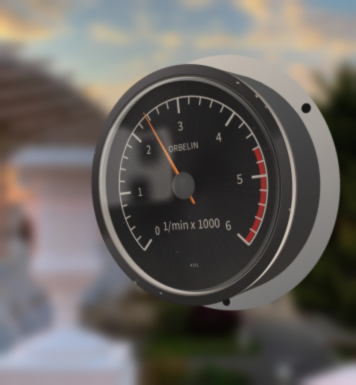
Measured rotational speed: 2400 rpm
